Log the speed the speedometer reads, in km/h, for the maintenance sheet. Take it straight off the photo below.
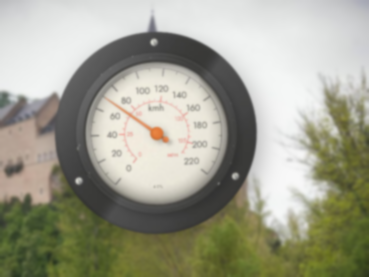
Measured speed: 70 km/h
